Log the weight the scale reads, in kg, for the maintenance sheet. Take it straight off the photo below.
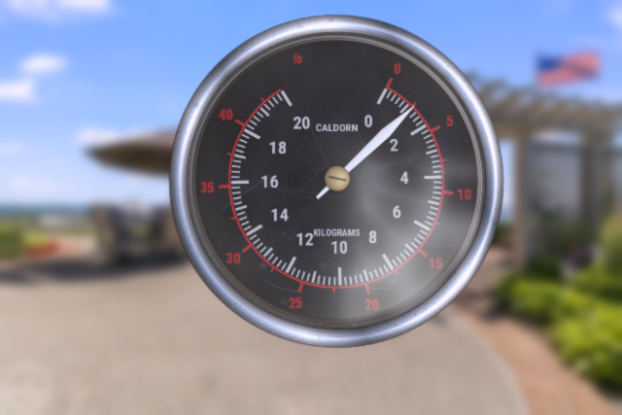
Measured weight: 1.2 kg
